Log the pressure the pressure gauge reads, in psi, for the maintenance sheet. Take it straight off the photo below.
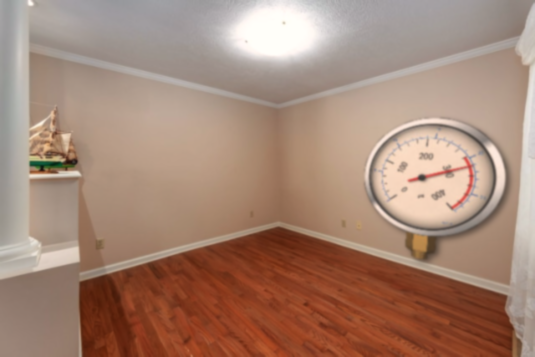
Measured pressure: 300 psi
